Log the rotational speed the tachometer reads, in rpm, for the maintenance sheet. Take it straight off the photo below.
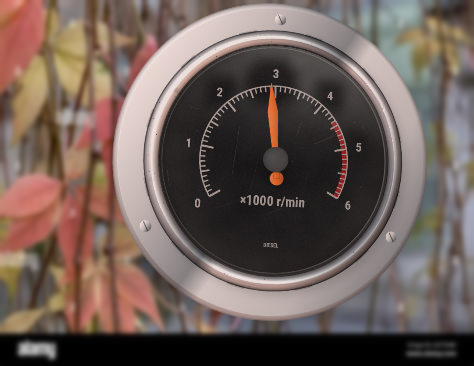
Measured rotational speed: 2900 rpm
